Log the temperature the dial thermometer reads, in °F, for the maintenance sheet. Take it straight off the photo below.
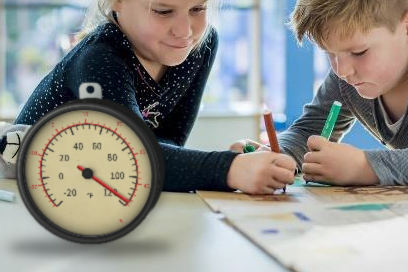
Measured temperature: 116 °F
